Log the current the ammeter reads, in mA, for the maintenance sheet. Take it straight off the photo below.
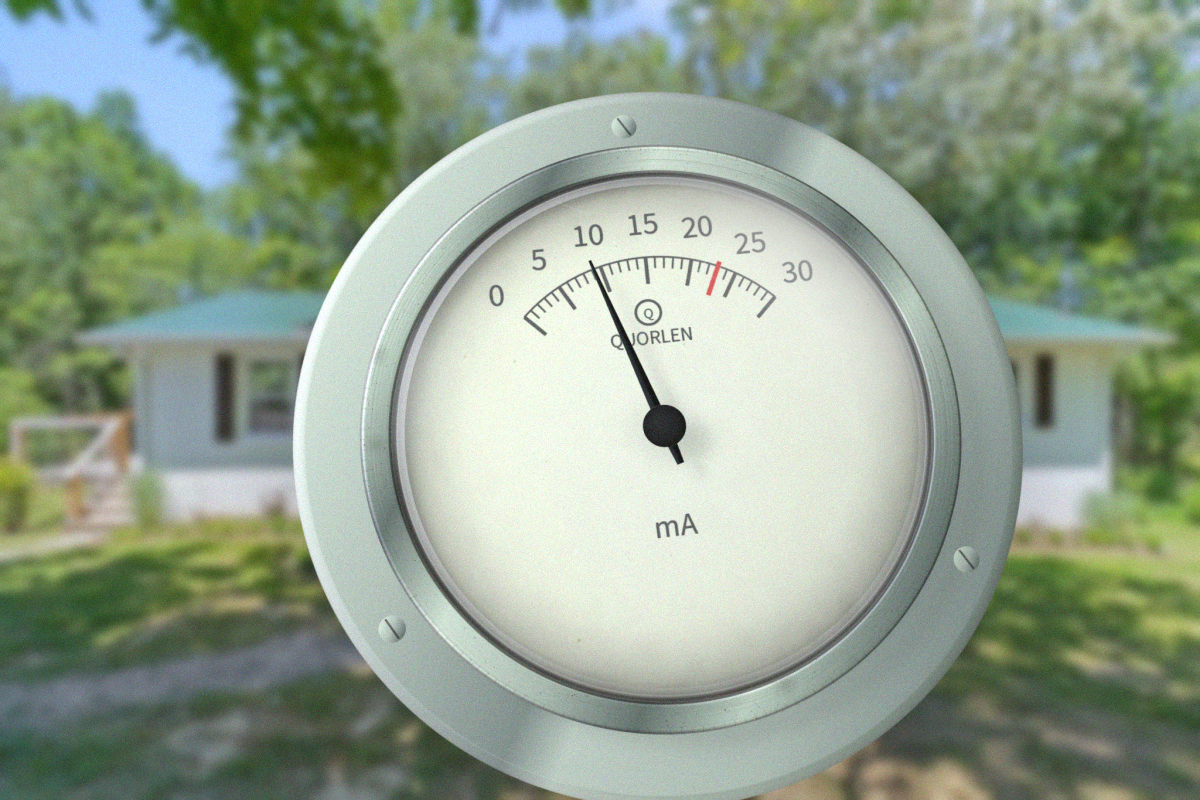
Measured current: 9 mA
